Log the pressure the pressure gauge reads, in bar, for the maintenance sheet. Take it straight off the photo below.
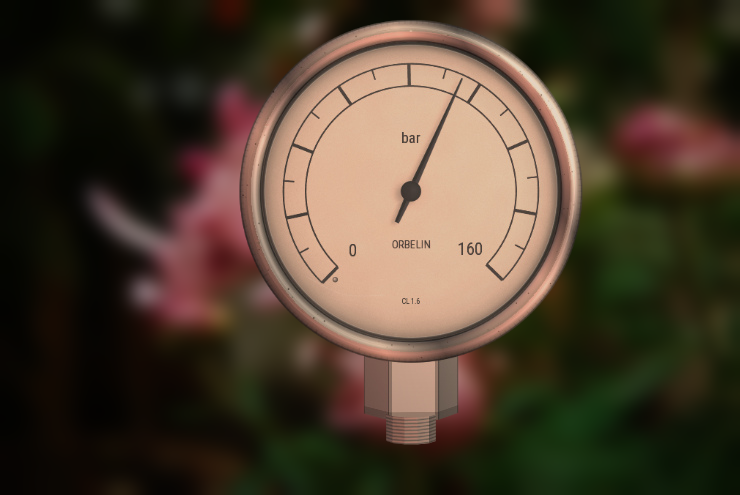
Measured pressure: 95 bar
